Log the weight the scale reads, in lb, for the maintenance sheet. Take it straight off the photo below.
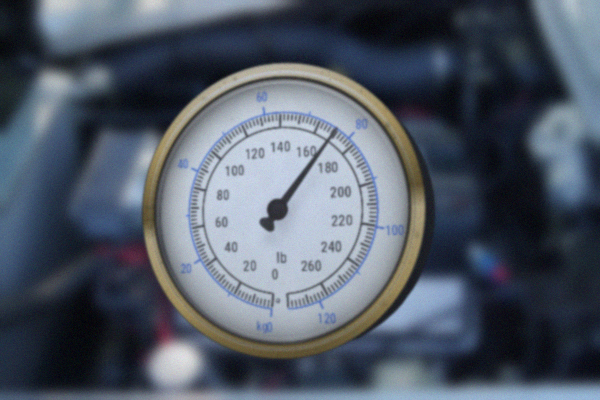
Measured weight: 170 lb
